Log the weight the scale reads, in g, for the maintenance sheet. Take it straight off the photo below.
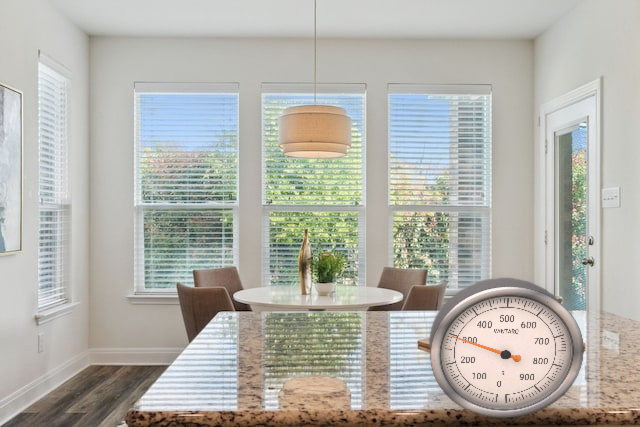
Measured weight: 300 g
